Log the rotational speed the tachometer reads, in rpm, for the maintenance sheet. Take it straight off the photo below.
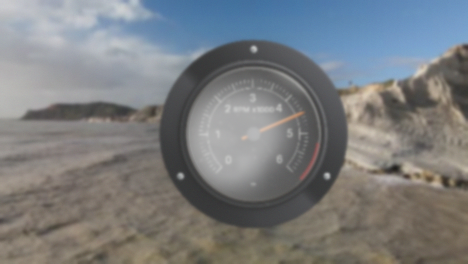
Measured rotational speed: 4500 rpm
